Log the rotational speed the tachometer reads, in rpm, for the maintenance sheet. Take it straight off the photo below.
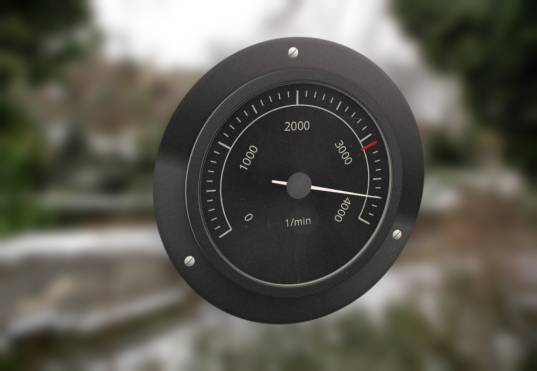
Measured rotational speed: 3700 rpm
